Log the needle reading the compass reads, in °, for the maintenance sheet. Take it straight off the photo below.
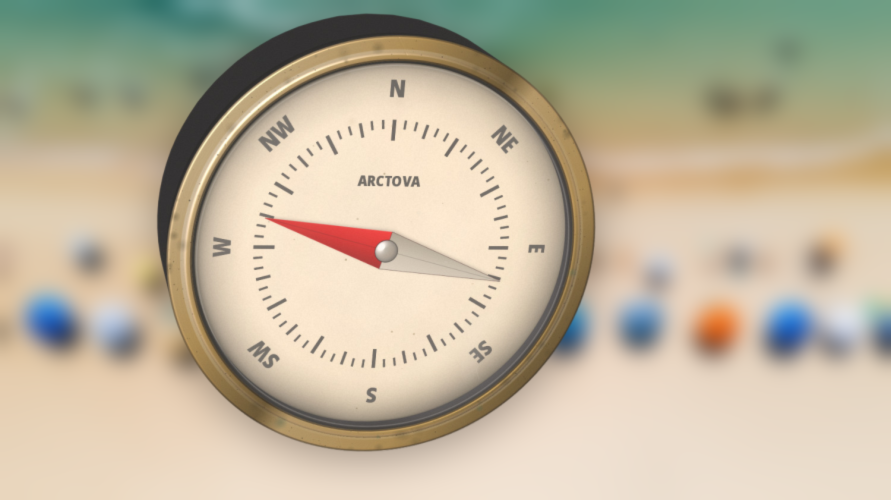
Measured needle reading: 285 °
